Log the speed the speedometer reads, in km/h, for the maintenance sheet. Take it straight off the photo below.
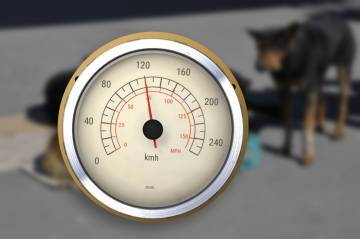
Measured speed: 120 km/h
